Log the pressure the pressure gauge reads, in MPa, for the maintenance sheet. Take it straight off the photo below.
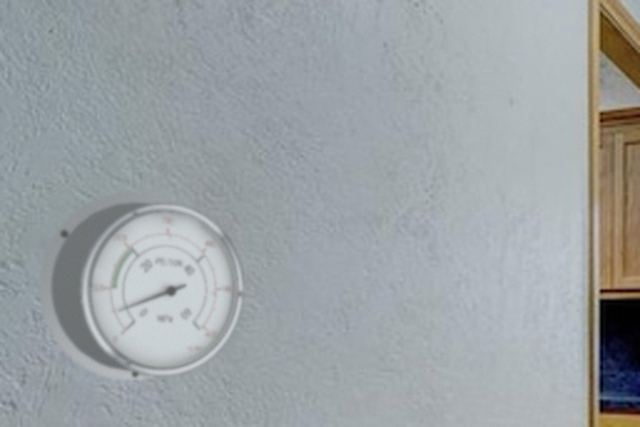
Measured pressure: 5 MPa
